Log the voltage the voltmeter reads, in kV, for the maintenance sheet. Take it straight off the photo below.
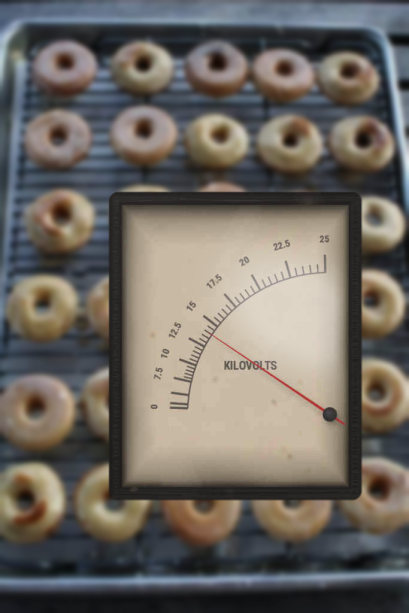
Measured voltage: 14 kV
